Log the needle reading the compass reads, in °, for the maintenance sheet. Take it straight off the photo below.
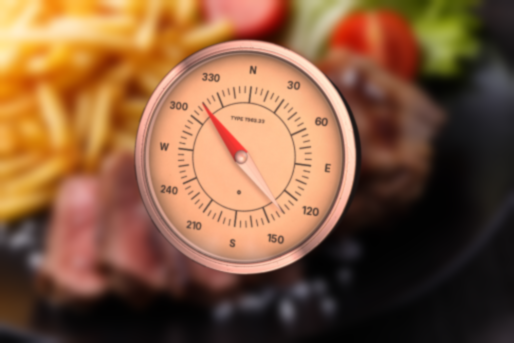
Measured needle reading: 315 °
